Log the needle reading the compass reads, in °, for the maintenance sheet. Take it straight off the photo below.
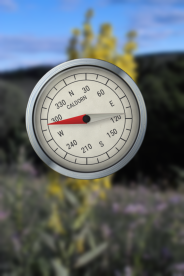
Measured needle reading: 292.5 °
